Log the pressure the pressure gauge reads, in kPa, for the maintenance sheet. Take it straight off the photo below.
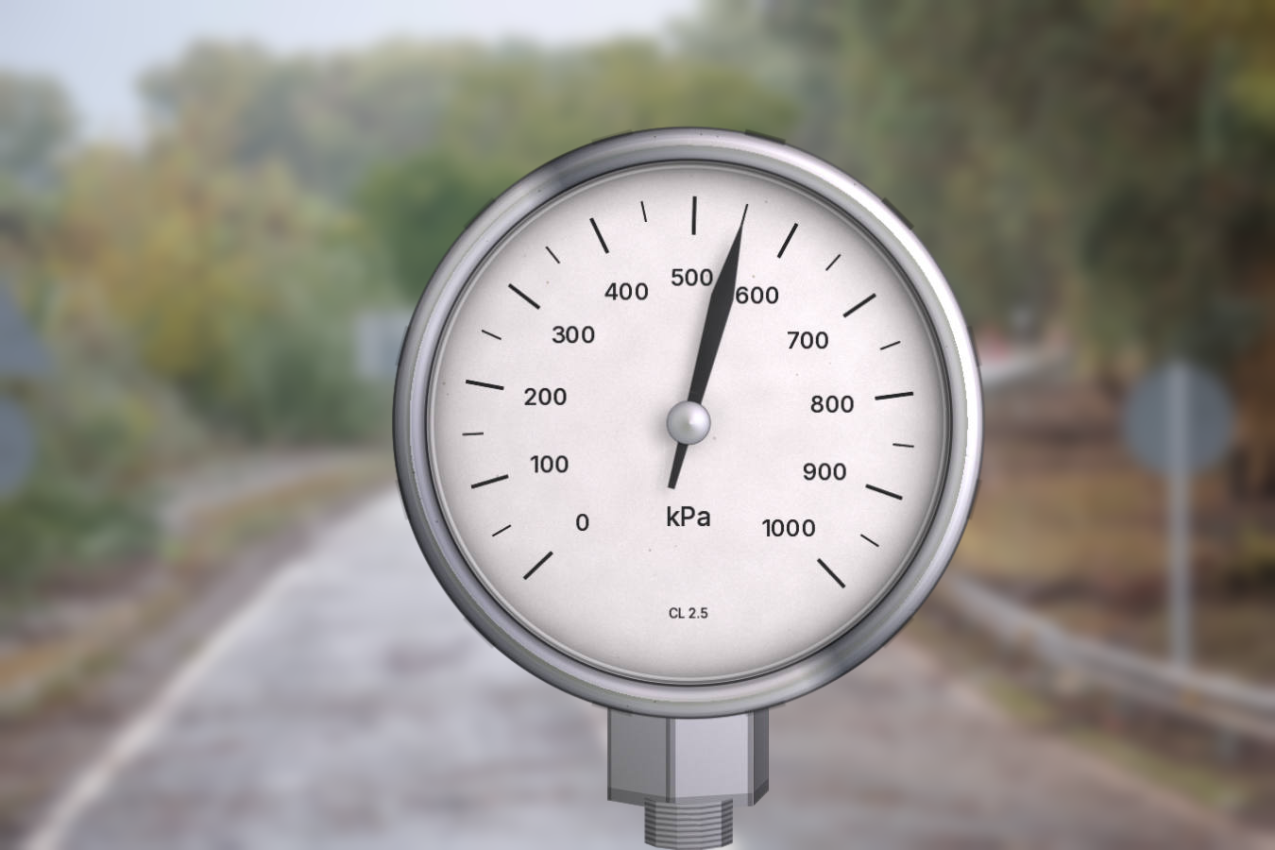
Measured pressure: 550 kPa
